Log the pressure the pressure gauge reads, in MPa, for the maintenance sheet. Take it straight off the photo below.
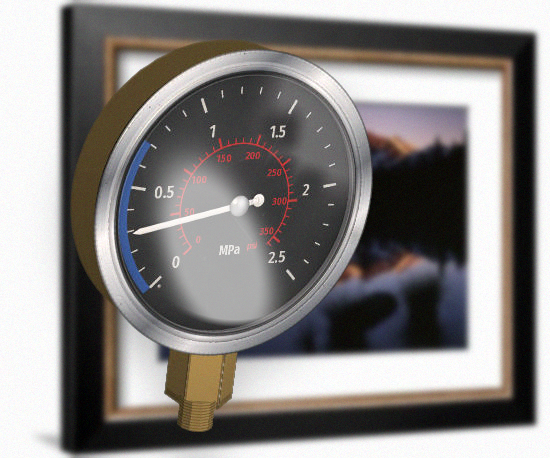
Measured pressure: 0.3 MPa
